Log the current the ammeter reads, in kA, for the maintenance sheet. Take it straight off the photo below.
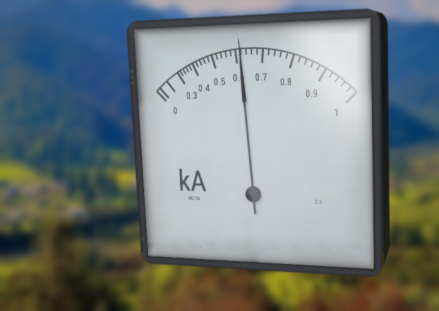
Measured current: 0.62 kA
